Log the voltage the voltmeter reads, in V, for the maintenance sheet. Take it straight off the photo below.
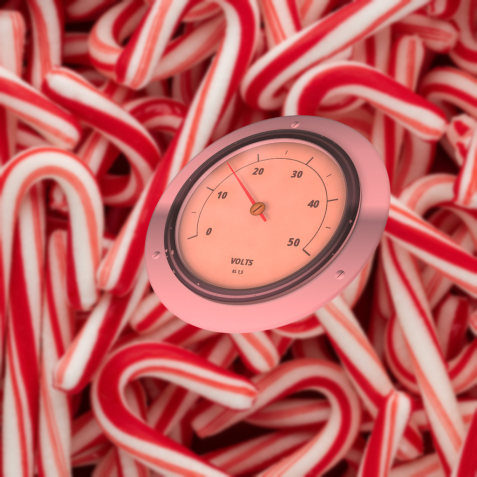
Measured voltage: 15 V
